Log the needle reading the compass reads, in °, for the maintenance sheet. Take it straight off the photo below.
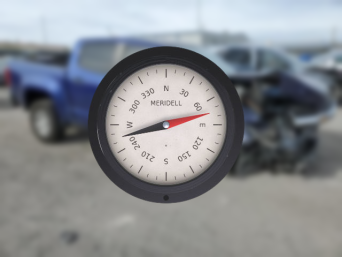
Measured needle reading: 75 °
